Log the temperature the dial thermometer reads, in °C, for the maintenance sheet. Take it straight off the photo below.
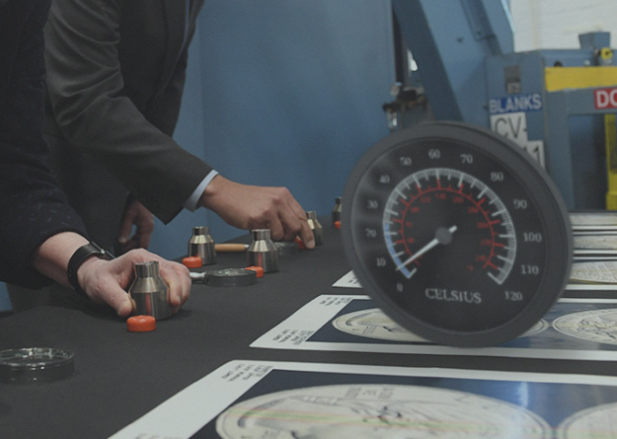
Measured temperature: 5 °C
